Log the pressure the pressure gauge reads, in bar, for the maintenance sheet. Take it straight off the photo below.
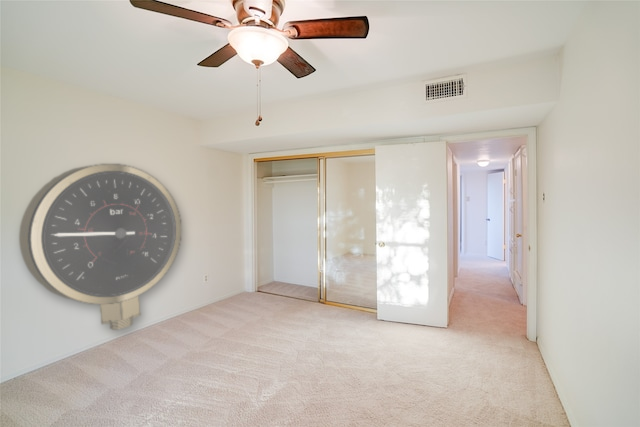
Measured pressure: 3 bar
